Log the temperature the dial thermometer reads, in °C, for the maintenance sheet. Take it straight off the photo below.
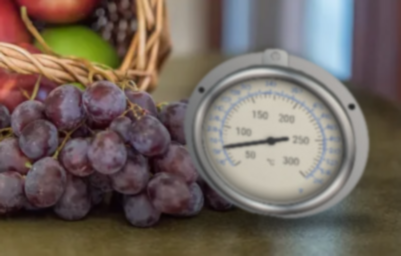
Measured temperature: 75 °C
